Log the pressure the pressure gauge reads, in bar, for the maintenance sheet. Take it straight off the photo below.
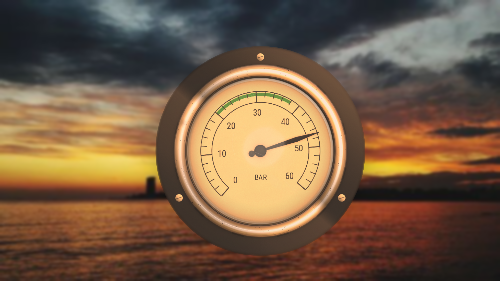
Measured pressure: 47 bar
